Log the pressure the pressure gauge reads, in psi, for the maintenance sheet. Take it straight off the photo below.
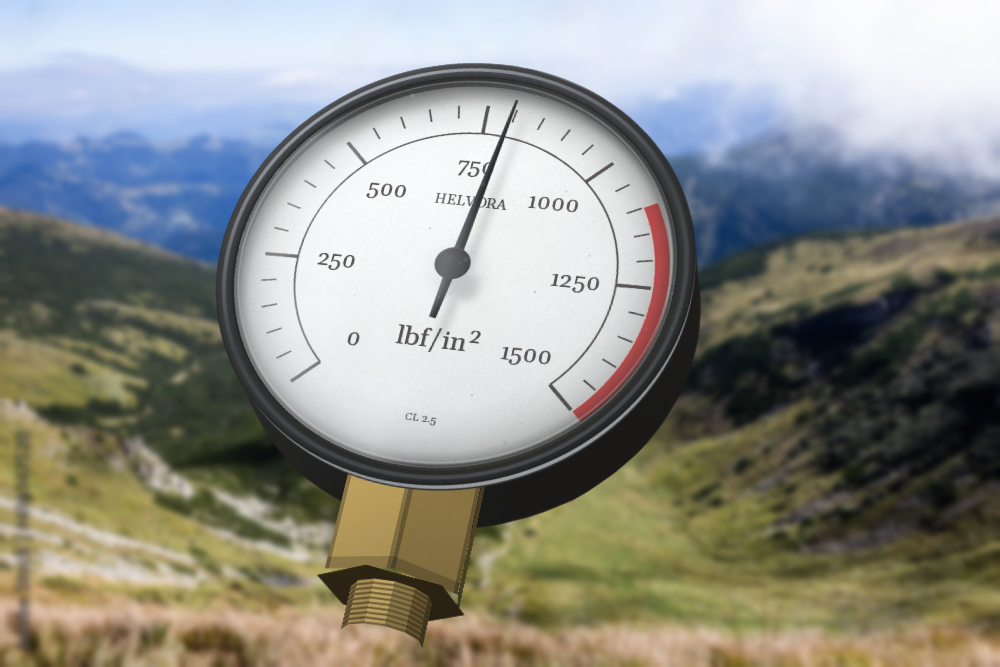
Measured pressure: 800 psi
